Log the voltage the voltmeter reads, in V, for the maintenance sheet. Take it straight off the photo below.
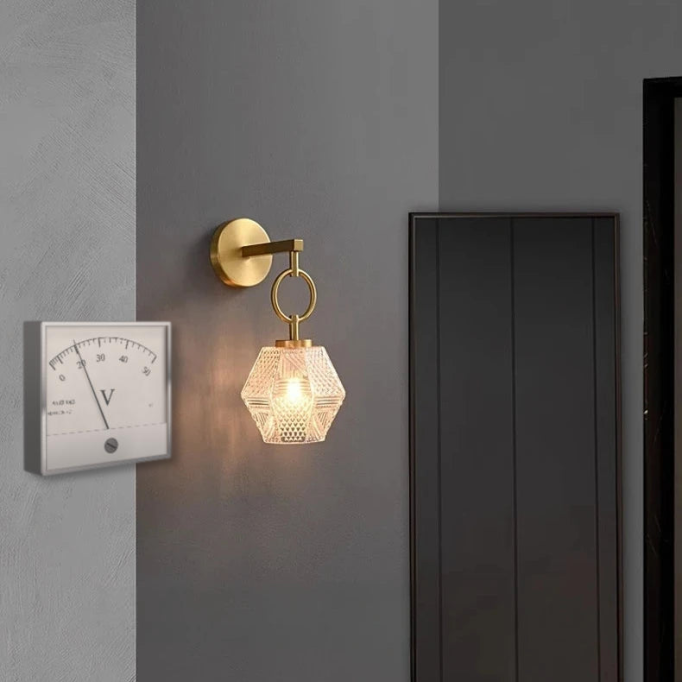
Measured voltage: 20 V
